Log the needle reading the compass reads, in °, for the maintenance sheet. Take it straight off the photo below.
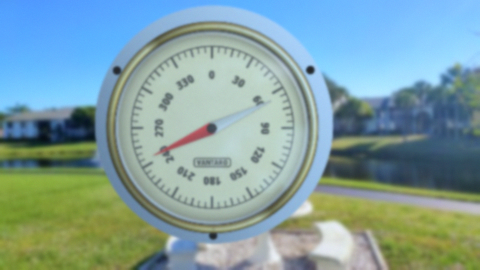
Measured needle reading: 245 °
